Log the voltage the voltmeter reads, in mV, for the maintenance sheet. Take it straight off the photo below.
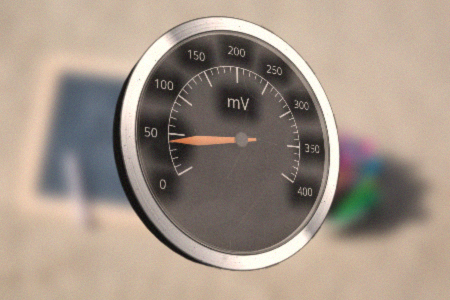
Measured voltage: 40 mV
